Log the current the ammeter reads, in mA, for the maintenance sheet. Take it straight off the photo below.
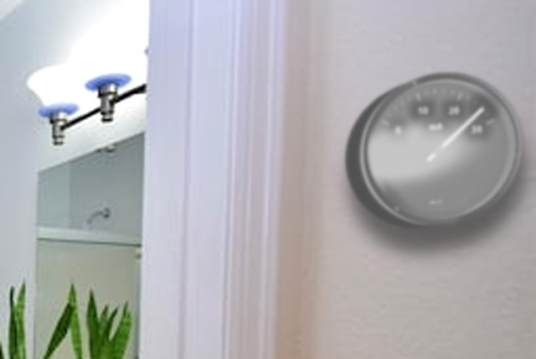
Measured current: 26 mA
